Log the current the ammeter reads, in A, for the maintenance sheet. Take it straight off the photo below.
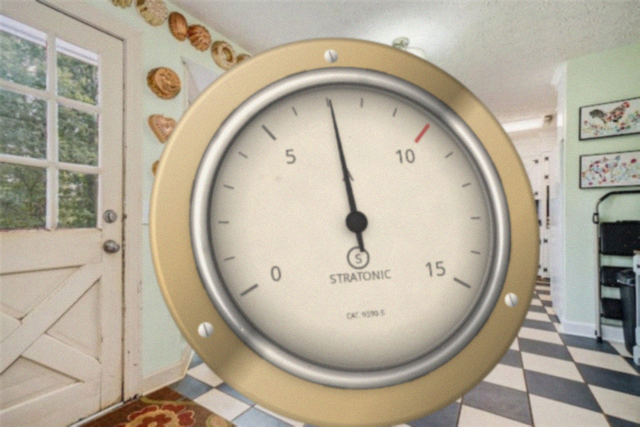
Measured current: 7 A
